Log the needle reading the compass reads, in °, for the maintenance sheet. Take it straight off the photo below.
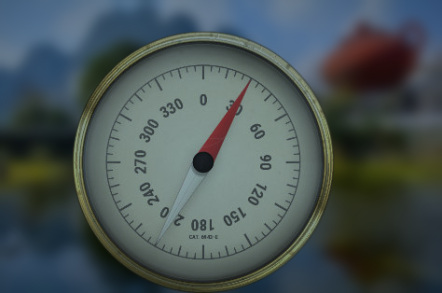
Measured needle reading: 30 °
